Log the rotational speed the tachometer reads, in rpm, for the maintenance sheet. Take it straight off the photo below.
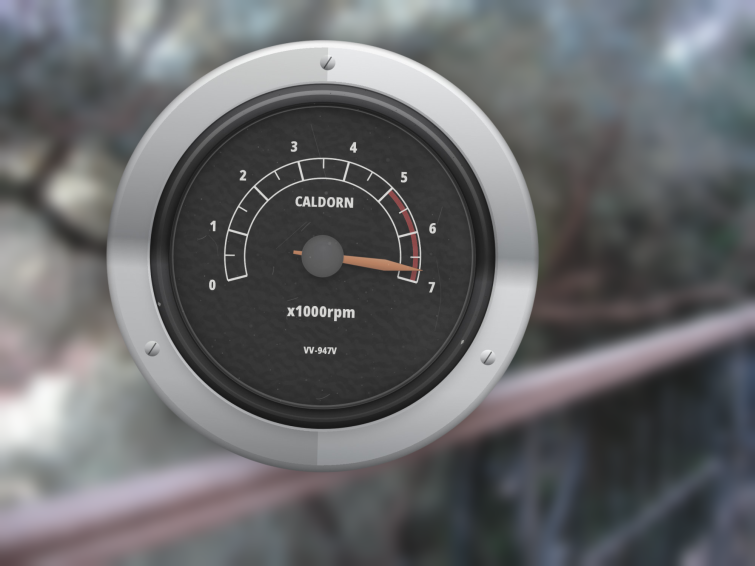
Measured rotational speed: 6750 rpm
